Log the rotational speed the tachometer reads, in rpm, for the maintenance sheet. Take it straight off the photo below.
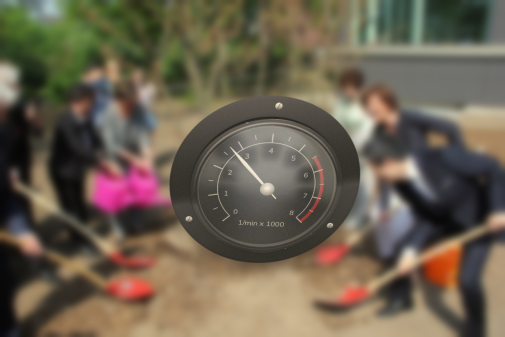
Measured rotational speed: 2750 rpm
